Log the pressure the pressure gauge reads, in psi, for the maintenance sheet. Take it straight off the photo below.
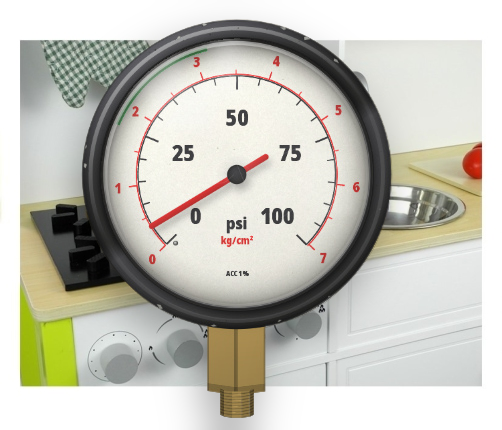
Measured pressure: 5 psi
